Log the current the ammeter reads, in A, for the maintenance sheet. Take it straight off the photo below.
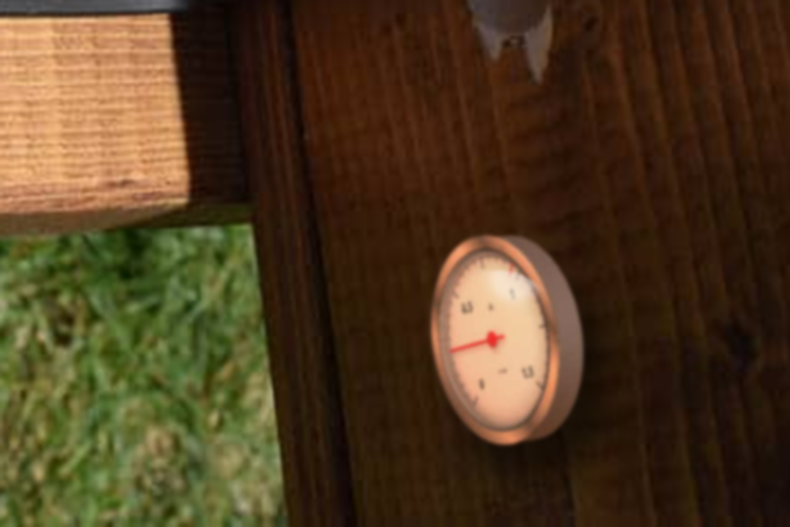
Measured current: 0.25 A
